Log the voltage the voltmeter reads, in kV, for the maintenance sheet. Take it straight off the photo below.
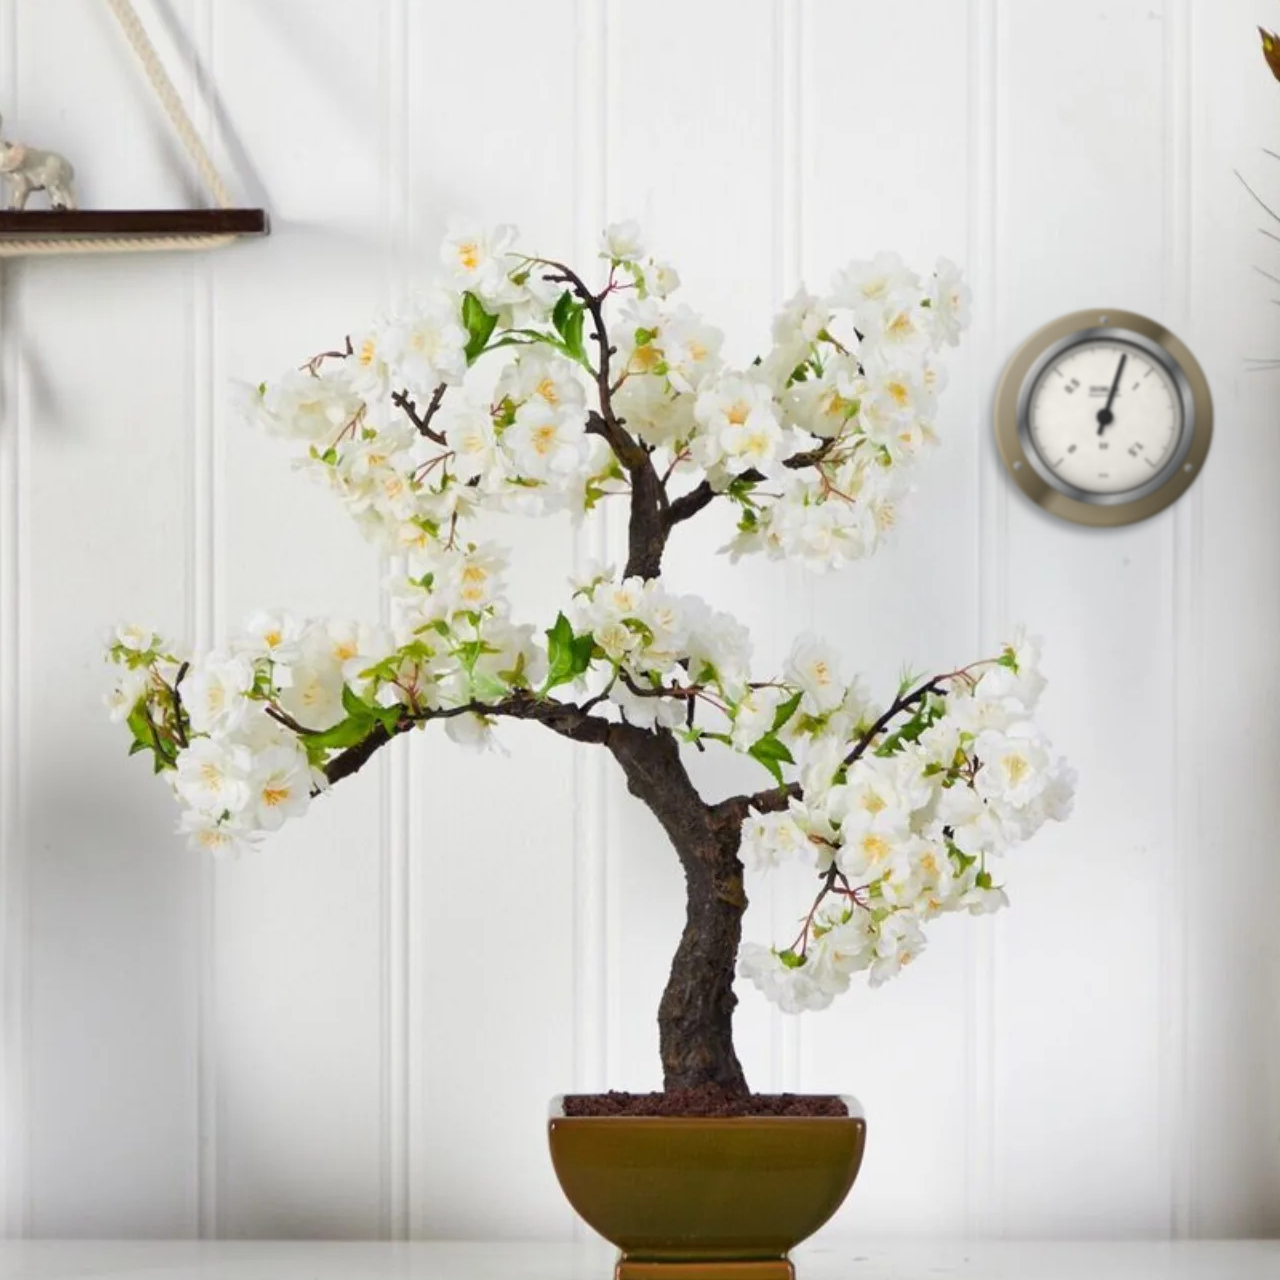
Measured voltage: 0.85 kV
